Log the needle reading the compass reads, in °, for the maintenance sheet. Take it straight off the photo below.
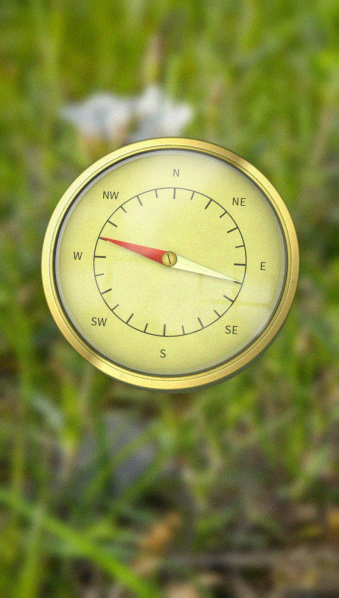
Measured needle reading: 285 °
